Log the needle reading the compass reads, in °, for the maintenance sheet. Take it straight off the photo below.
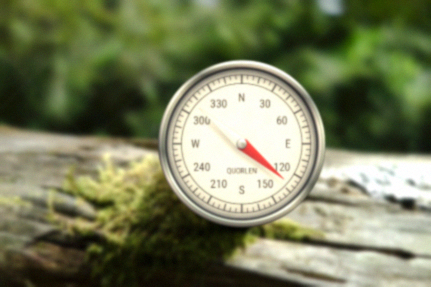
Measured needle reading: 130 °
